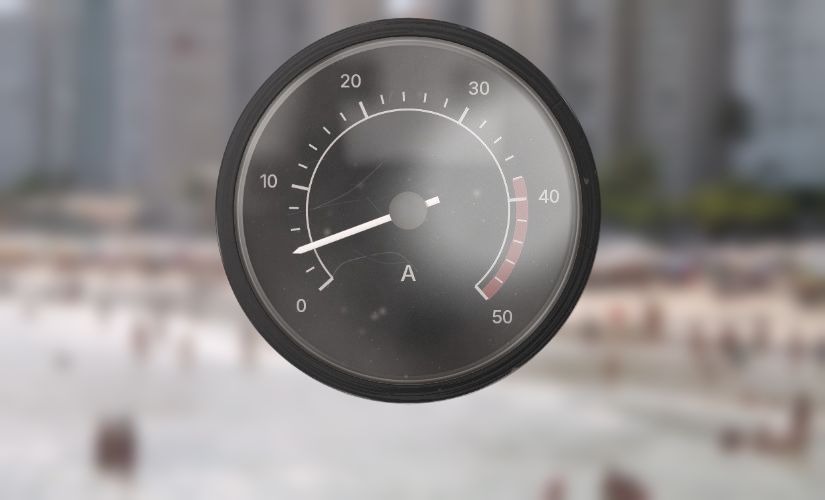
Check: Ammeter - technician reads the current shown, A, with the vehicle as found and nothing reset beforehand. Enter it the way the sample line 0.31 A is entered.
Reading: 4 A
